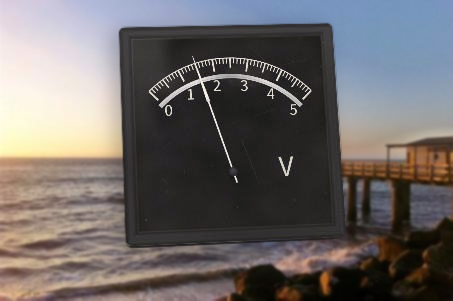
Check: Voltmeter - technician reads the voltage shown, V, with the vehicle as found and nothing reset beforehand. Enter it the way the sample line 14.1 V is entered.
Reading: 1.5 V
